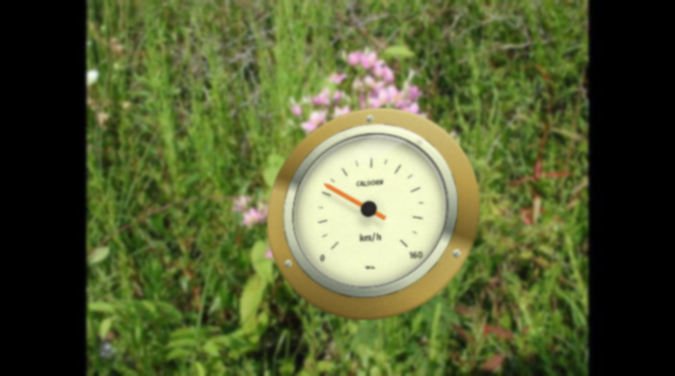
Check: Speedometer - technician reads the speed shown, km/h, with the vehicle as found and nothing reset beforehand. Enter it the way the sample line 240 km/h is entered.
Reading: 45 km/h
